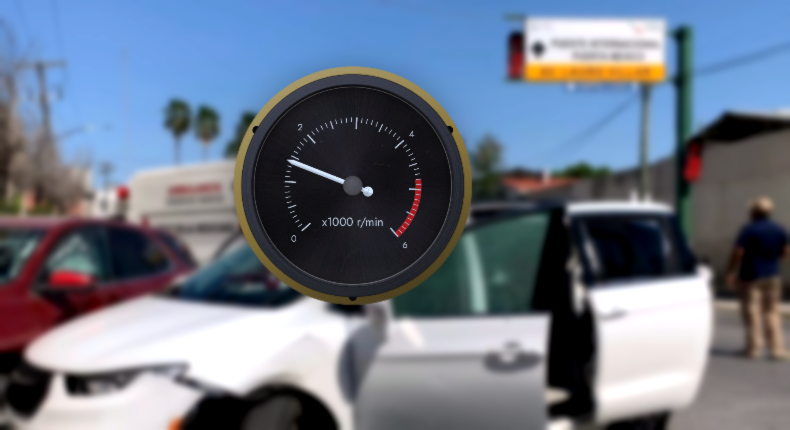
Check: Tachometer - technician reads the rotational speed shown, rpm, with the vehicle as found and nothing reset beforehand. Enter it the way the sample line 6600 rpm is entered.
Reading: 1400 rpm
